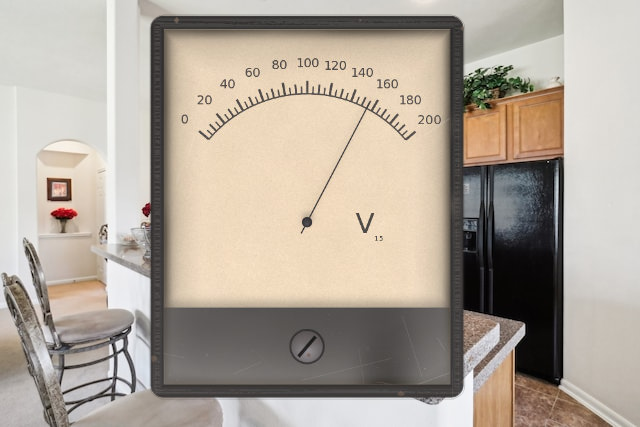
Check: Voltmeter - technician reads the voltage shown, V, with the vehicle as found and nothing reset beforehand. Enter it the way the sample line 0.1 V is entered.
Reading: 155 V
